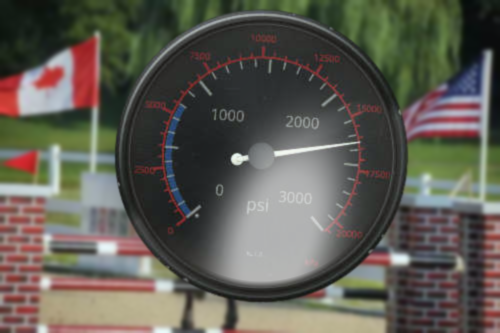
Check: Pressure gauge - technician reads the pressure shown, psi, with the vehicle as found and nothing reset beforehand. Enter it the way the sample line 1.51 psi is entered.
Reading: 2350 psi
